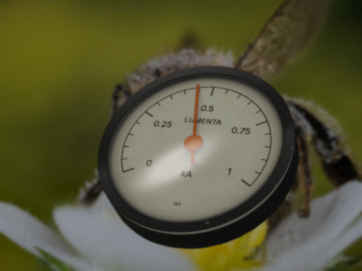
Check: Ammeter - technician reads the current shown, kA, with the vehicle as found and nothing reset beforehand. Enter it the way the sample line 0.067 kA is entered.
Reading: 0.45 kA
